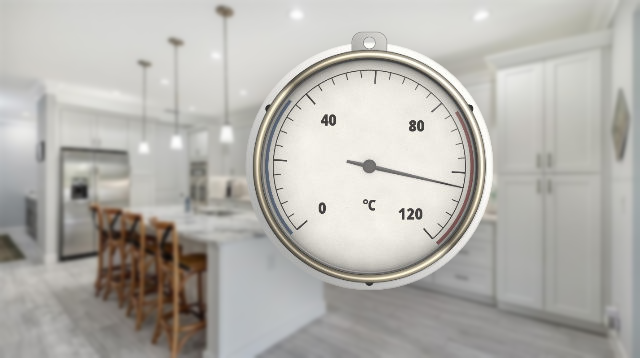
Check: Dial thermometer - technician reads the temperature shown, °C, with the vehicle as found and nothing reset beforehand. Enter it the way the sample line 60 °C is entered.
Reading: 104 °C
